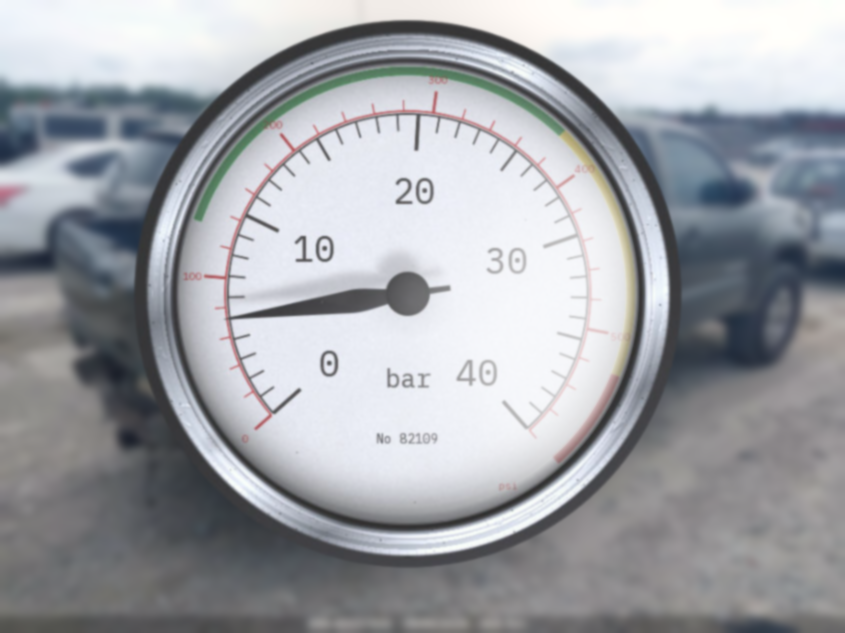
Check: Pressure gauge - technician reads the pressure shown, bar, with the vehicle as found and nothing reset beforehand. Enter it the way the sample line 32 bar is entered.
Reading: 5 bar
